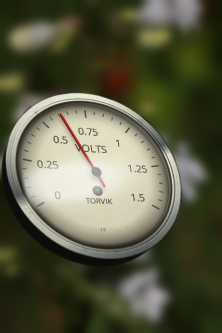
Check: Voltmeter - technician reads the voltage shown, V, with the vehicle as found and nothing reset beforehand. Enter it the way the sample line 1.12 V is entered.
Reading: 0.6 V
